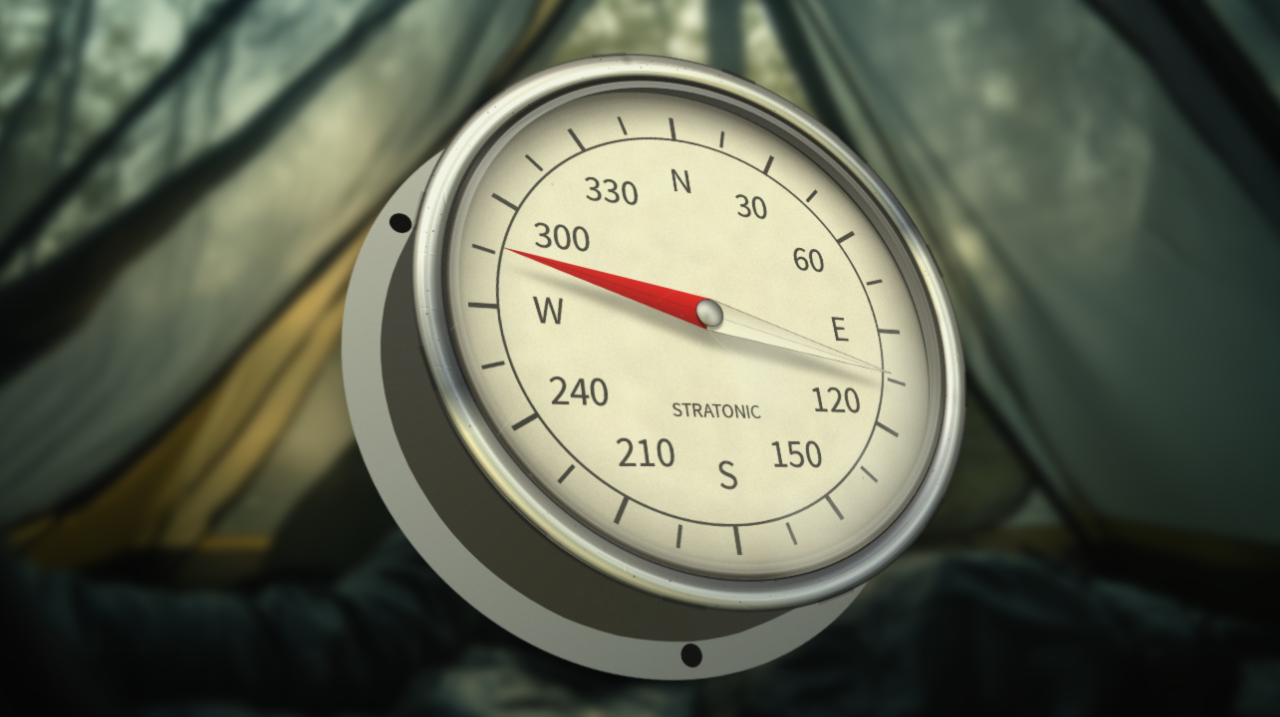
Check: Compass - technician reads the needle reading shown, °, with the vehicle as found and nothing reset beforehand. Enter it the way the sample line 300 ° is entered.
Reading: 285 °
